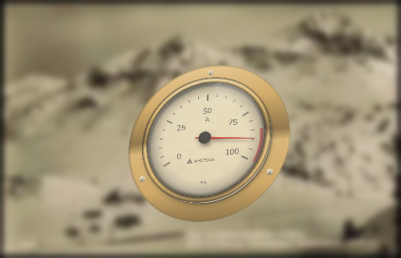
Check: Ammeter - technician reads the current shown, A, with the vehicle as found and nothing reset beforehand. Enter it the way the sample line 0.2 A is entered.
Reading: 90 A
